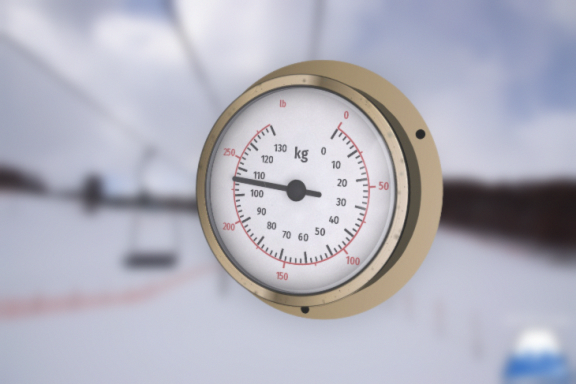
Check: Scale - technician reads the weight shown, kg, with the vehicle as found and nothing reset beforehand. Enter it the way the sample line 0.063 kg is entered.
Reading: 106 kg
